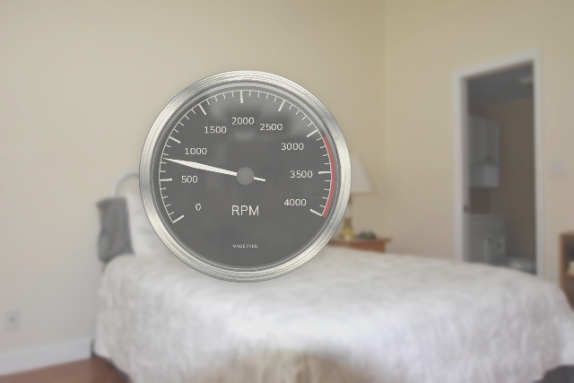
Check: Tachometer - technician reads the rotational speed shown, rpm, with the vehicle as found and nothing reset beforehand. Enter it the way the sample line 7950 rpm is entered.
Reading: 750 rpm
